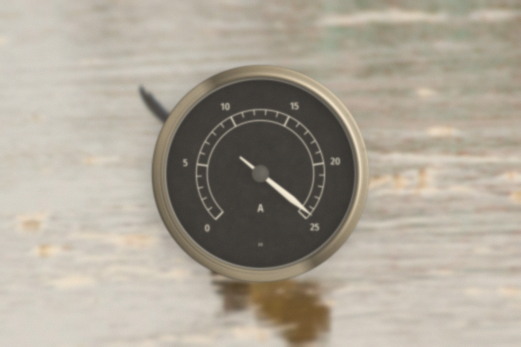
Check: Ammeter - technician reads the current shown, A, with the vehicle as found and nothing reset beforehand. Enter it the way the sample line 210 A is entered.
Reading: 24.5 A
